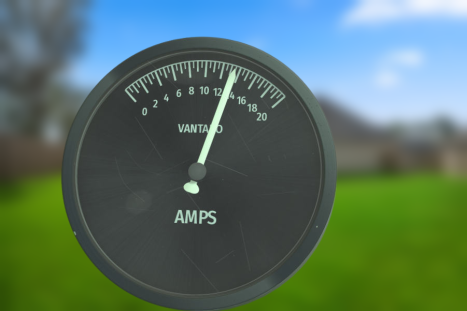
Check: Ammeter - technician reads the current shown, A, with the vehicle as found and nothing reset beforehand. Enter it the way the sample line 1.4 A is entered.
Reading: 13.5 A
